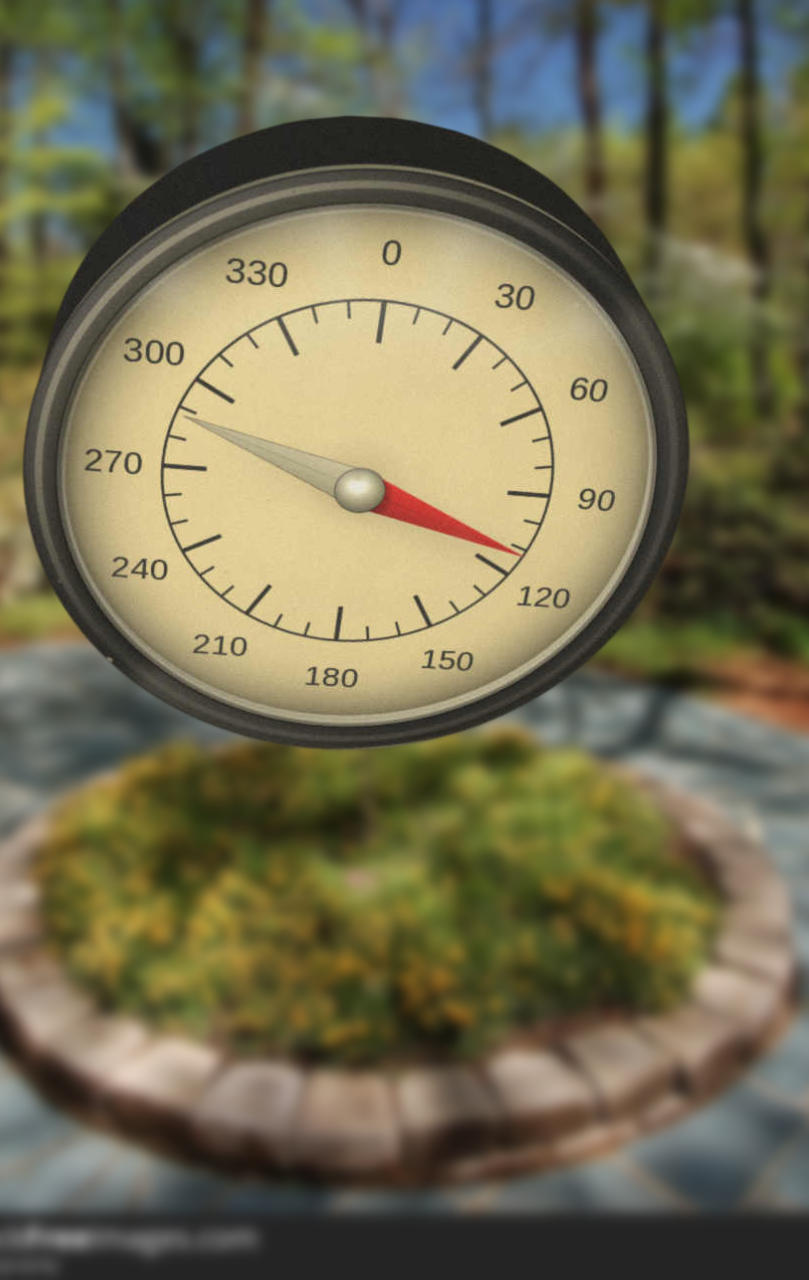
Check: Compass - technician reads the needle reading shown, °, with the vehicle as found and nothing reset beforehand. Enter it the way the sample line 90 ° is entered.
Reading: 110 °
